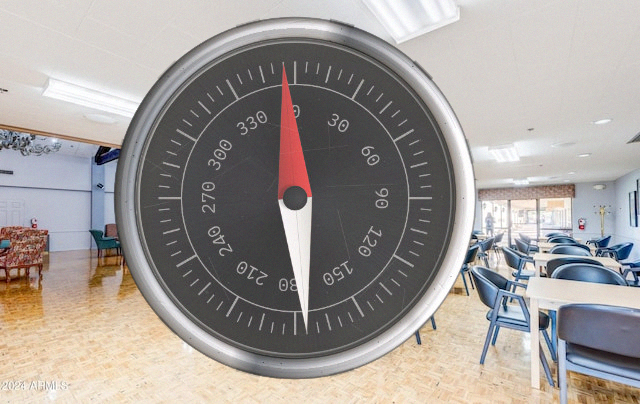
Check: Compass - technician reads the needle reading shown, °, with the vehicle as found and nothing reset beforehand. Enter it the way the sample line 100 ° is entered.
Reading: 355 °
